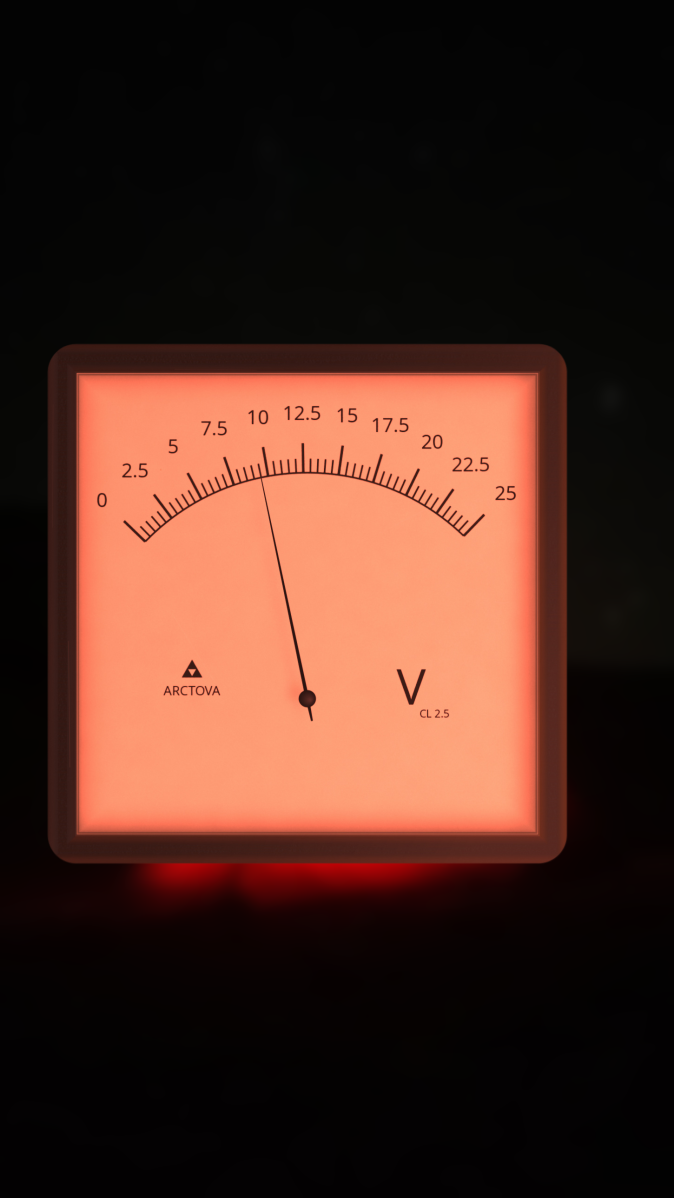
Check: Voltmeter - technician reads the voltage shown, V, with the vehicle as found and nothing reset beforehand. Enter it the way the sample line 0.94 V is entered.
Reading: 9.5 V
